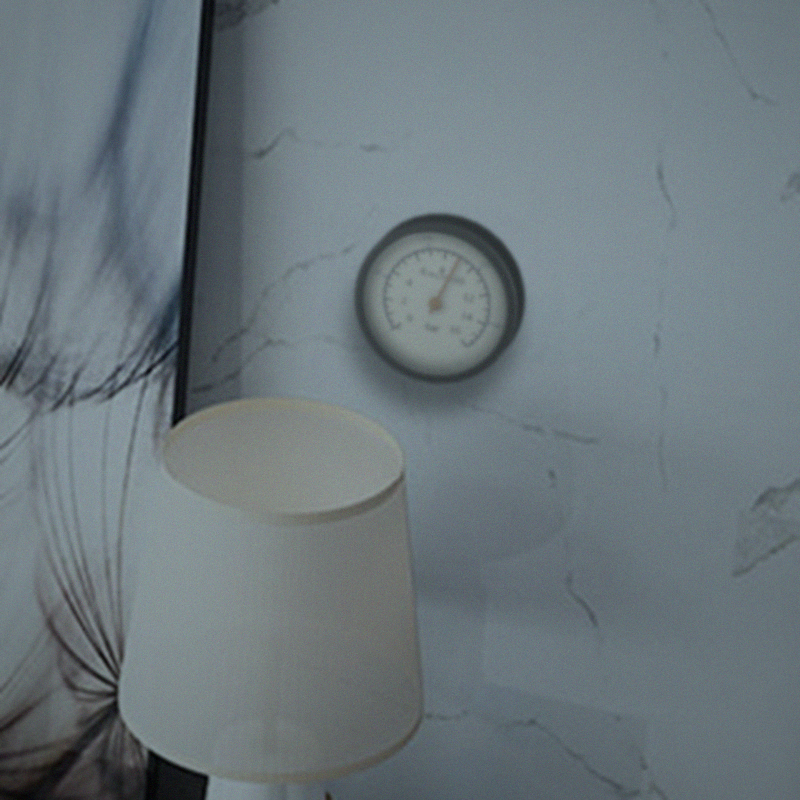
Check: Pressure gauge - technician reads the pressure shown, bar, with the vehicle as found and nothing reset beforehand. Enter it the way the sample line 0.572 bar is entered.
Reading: 9 bar
